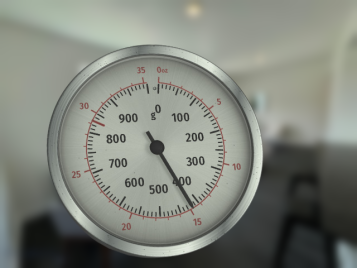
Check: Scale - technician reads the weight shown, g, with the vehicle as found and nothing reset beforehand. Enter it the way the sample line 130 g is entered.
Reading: 420 g
